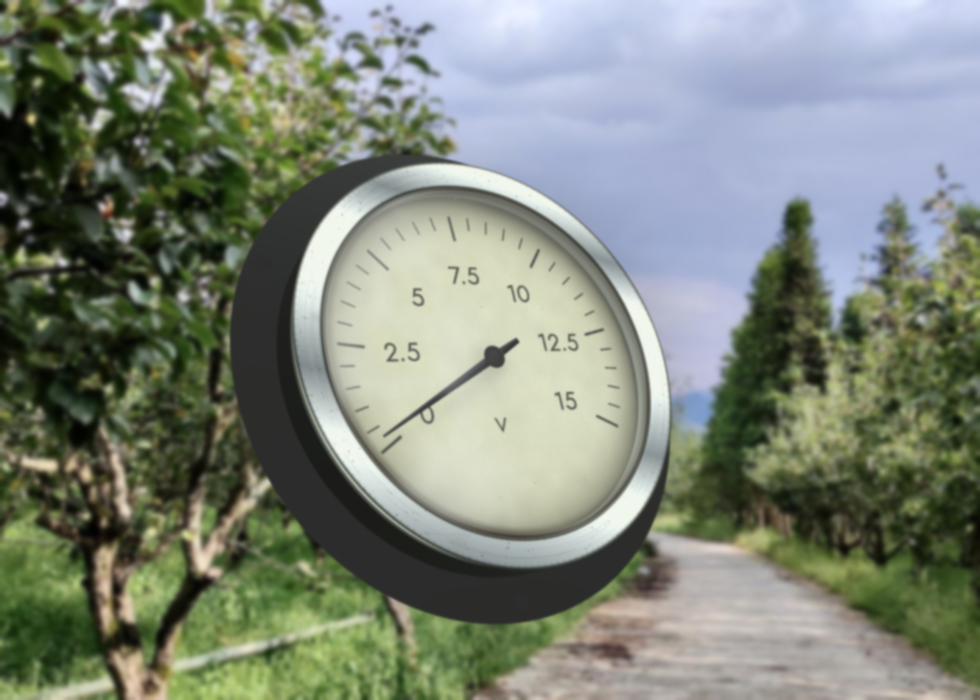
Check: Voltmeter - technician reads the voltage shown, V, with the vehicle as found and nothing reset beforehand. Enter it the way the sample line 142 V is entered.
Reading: 0.25 V
